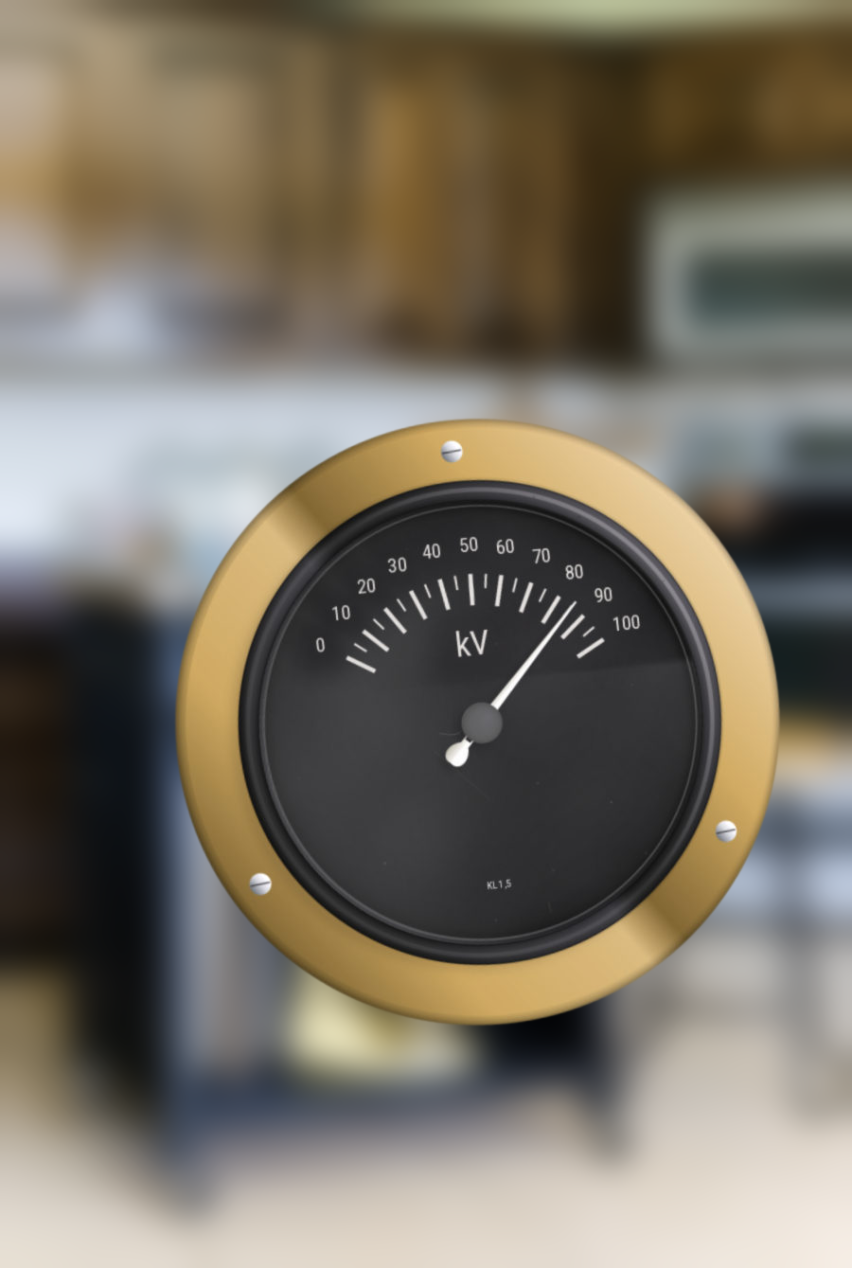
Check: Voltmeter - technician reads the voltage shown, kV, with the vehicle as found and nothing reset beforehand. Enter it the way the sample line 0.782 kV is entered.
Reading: 85 kV
